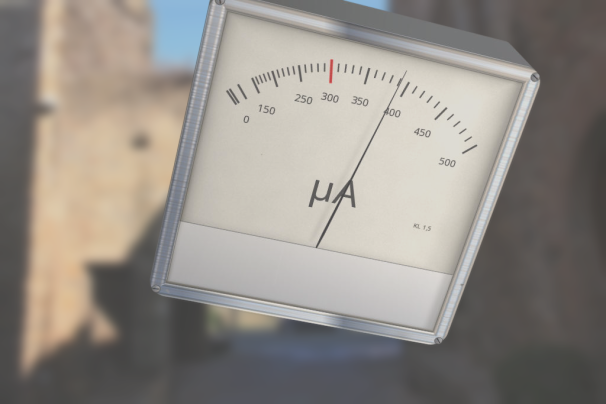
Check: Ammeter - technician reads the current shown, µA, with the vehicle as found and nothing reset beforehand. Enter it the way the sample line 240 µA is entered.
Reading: 390 µA
